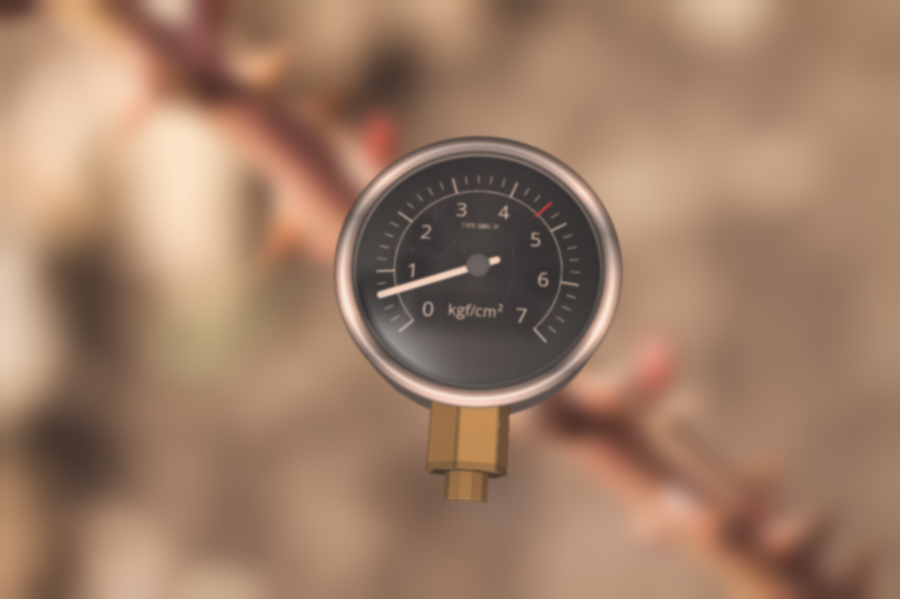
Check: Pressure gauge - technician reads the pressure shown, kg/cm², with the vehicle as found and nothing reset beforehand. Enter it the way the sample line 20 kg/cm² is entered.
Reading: 0.6 kg/cm²
